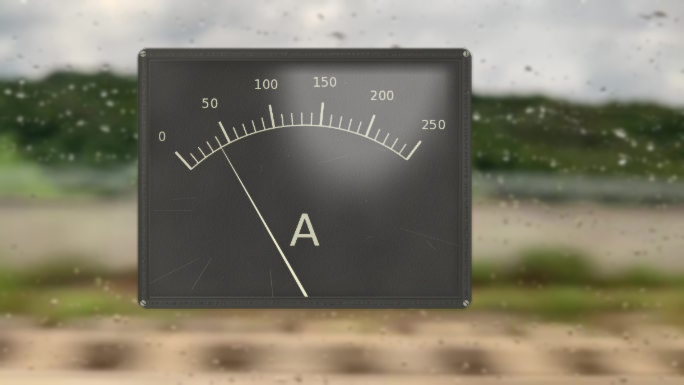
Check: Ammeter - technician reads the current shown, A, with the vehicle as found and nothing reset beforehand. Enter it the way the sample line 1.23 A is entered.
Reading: 40 A
